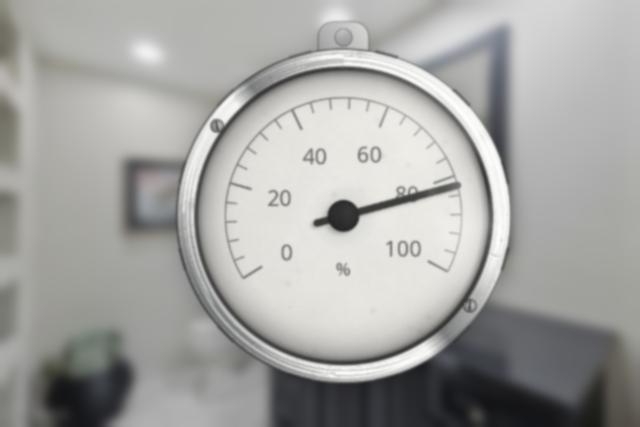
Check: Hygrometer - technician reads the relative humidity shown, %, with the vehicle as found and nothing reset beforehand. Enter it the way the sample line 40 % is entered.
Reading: 82 %
